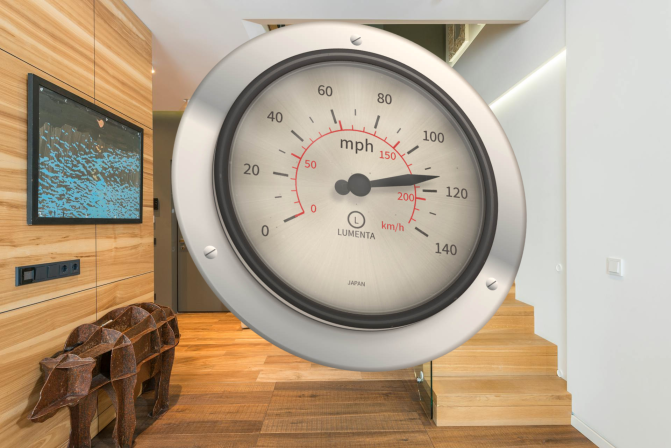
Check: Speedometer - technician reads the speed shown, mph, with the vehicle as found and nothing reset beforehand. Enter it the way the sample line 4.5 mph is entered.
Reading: 115 mph
